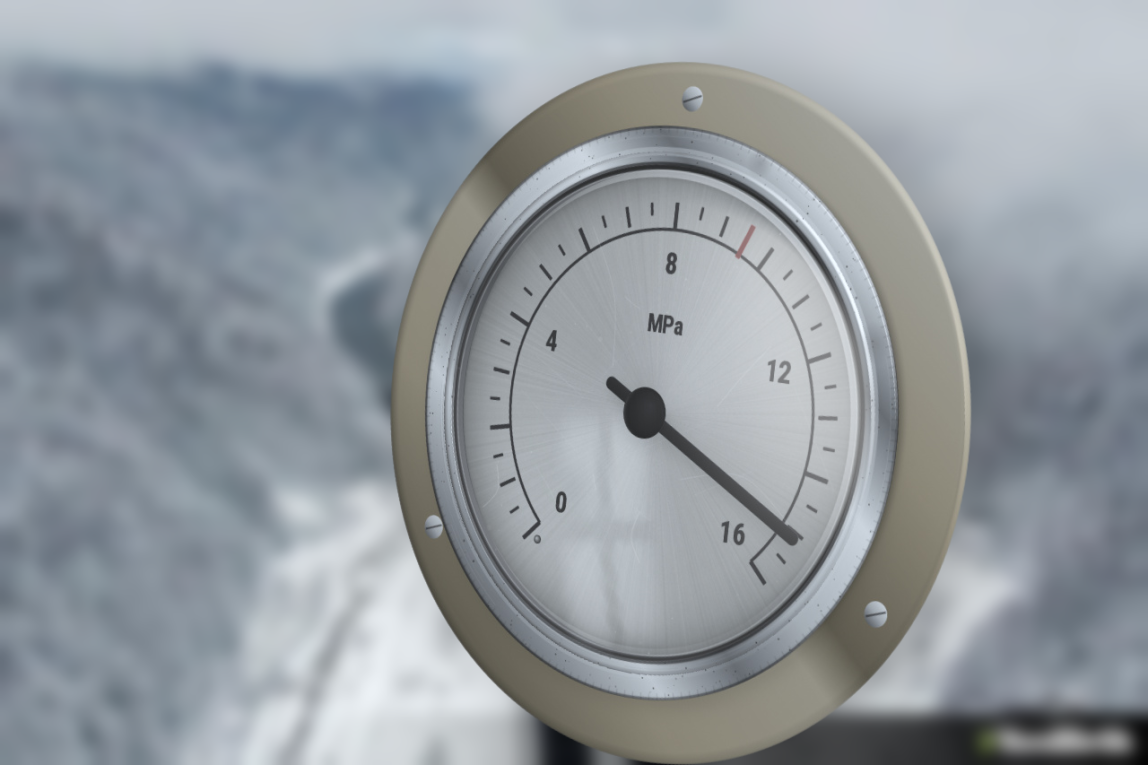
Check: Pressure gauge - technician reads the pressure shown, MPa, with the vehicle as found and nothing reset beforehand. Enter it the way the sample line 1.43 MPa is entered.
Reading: 15 MPa
